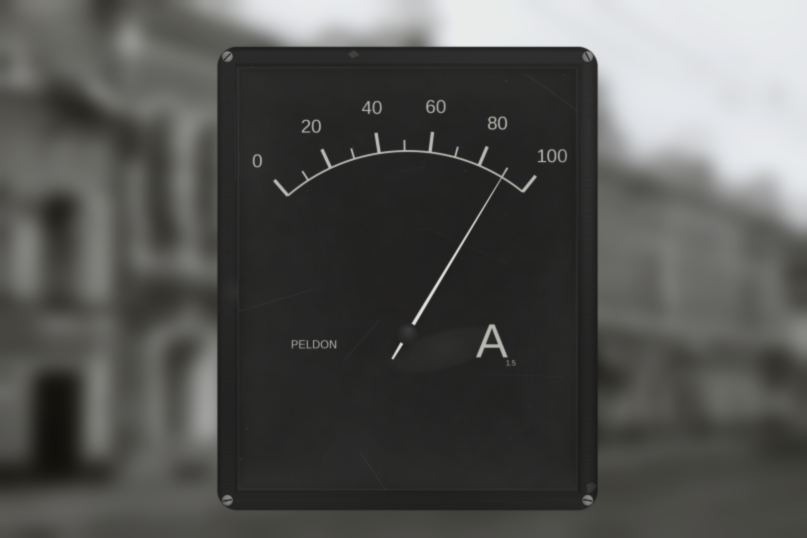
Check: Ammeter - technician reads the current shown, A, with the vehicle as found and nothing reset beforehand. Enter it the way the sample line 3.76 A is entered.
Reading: 90 A
